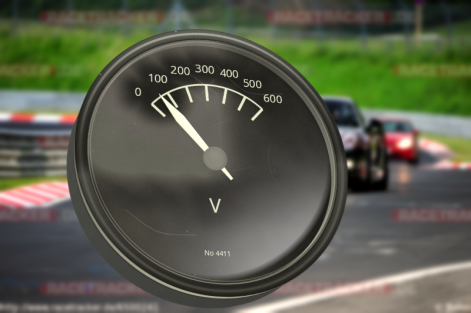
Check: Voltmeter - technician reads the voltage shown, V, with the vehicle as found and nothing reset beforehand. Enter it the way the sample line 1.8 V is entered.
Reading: 50 V
